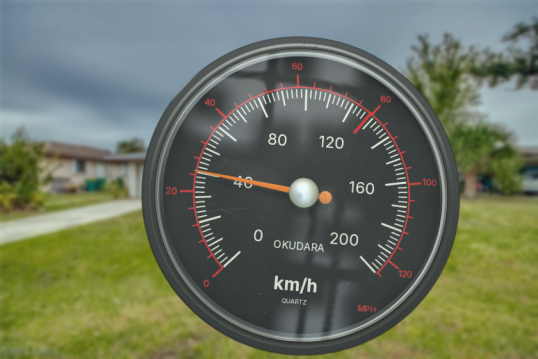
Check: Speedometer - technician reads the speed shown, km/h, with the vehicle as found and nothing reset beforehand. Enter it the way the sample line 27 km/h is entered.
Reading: 40 km/h
